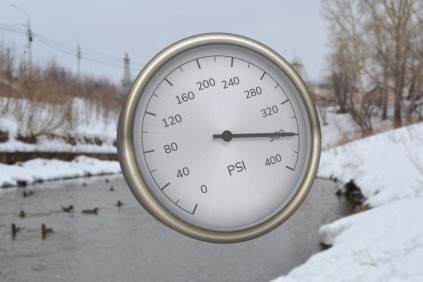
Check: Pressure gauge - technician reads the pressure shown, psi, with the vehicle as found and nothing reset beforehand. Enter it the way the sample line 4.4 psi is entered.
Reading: 360 psi
